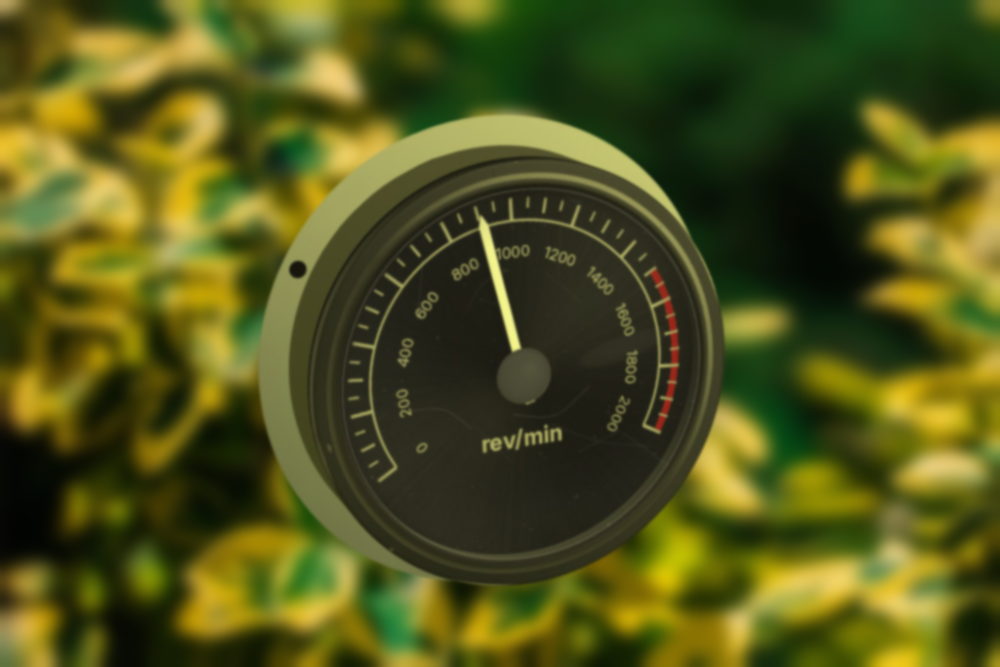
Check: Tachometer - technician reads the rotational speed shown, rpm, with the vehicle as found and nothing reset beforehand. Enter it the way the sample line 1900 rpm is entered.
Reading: 900 rpm
